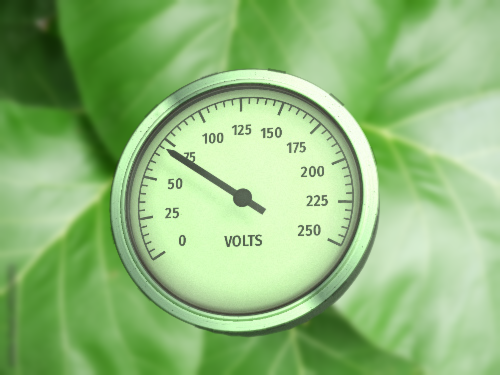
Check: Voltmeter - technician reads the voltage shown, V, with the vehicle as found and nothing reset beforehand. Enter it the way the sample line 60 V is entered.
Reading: 70 V
